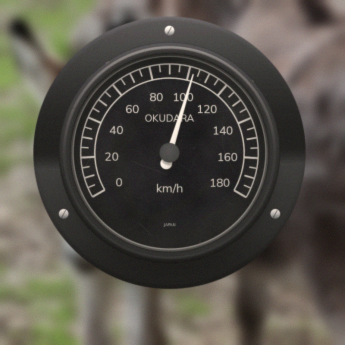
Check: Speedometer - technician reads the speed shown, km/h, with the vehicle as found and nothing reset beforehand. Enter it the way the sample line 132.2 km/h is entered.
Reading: 102.5 km/h
